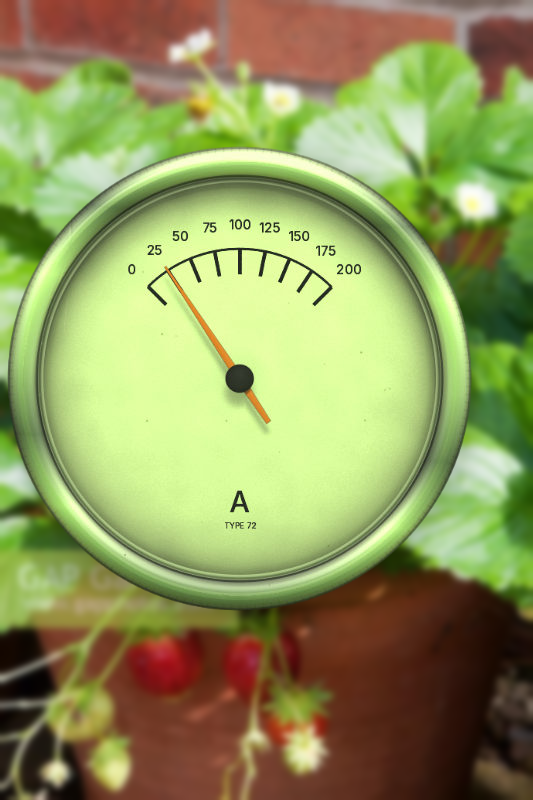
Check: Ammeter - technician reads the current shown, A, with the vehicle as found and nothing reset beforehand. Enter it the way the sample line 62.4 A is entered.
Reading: 25 A
